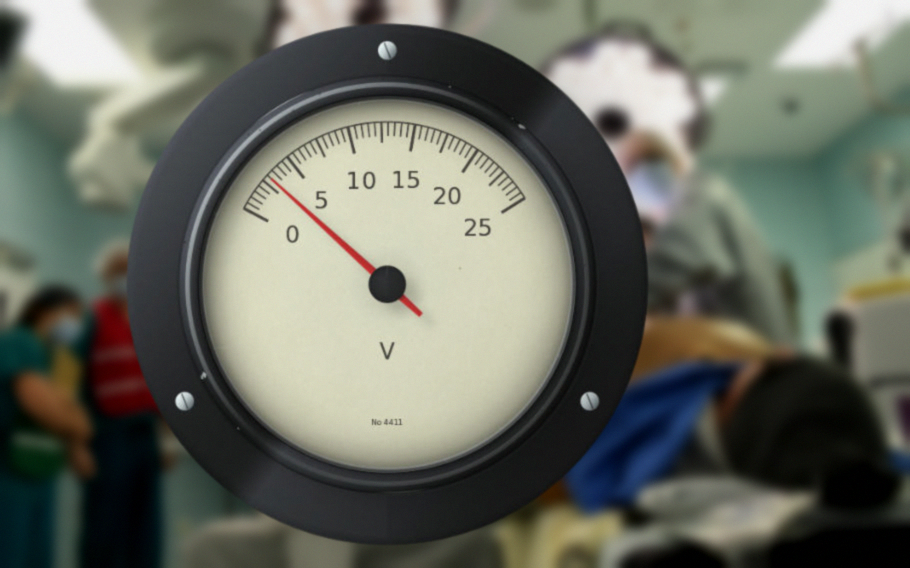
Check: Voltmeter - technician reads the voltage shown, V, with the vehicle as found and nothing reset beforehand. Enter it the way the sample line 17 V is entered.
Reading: 3 V
